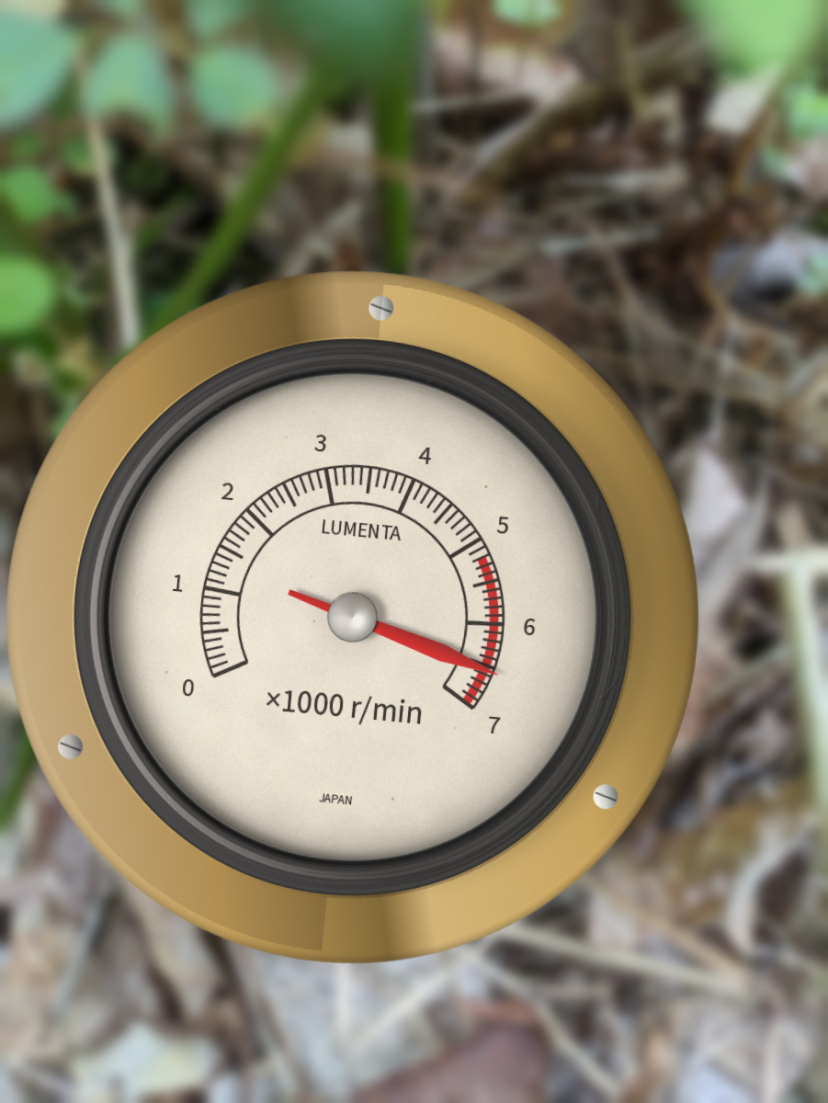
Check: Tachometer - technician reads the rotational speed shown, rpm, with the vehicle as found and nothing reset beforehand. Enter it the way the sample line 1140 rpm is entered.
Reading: 6550 rpm
